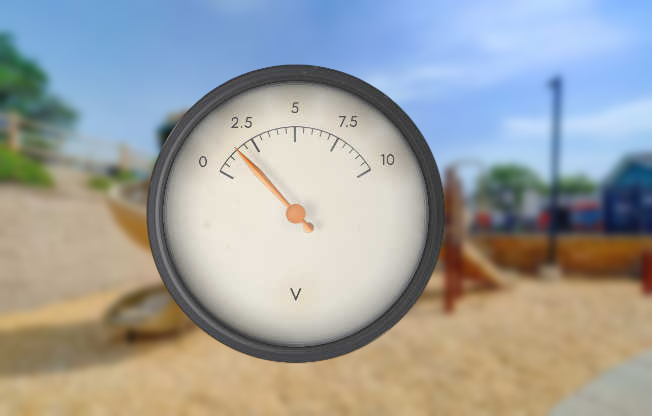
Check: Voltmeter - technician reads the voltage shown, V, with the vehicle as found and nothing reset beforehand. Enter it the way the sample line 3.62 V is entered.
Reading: 1.5 V
